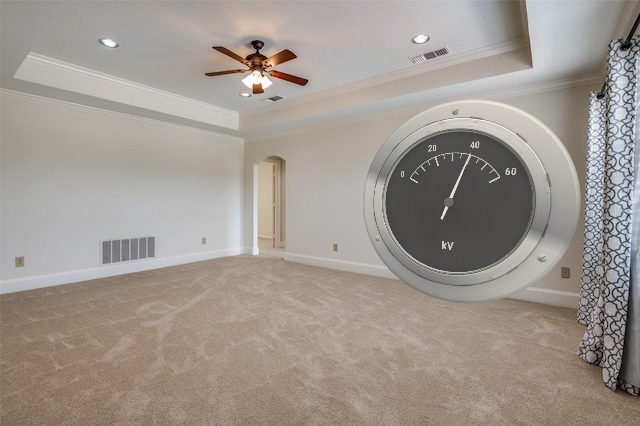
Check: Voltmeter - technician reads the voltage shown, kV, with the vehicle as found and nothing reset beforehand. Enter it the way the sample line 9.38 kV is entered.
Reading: 40 kV
